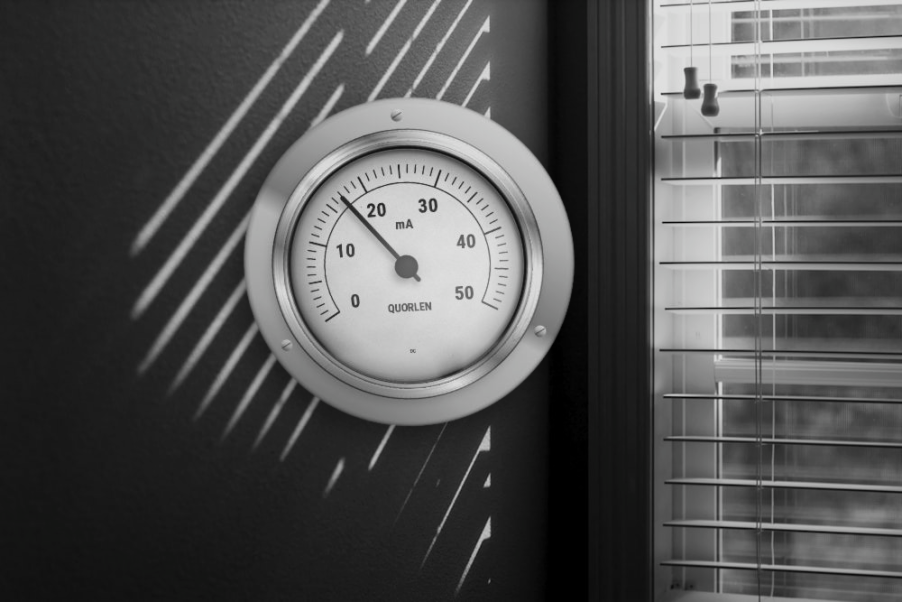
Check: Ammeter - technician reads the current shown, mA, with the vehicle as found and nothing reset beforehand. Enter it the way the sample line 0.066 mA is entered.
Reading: 17 mA
